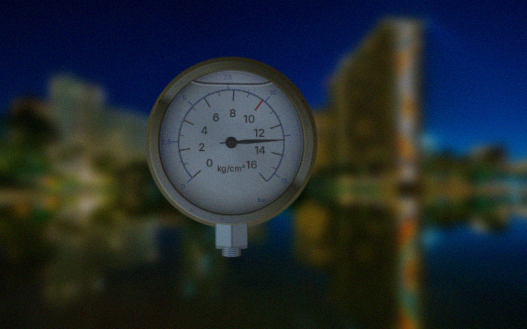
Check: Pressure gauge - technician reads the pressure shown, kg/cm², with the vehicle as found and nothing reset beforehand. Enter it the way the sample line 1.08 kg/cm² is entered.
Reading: 13 kg/cm²
